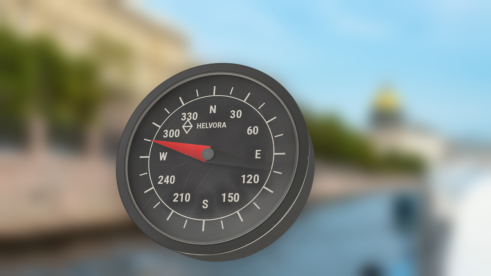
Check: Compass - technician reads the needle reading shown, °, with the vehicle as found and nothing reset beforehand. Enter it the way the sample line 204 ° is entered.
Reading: 285 °
